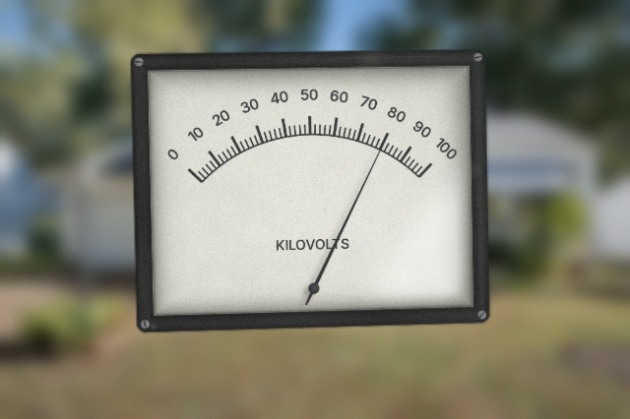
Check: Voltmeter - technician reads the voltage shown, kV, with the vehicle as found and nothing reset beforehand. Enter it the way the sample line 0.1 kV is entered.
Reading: 80 kV
